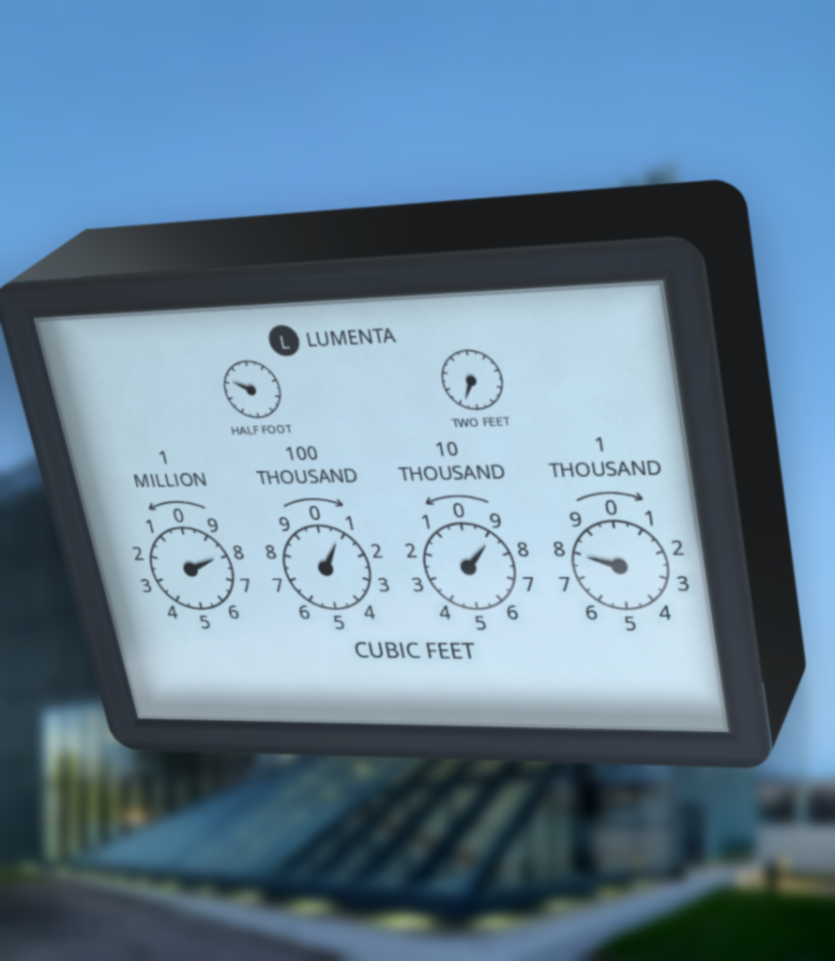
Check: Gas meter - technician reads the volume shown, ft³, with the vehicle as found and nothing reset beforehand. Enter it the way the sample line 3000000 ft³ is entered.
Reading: 808800 ft³
